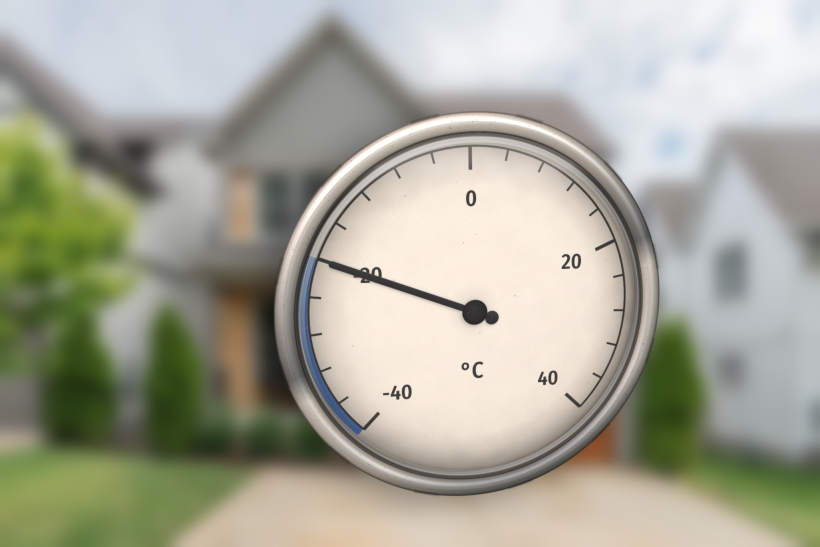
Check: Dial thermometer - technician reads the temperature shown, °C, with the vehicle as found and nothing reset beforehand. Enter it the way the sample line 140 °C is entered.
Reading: -20 °C
